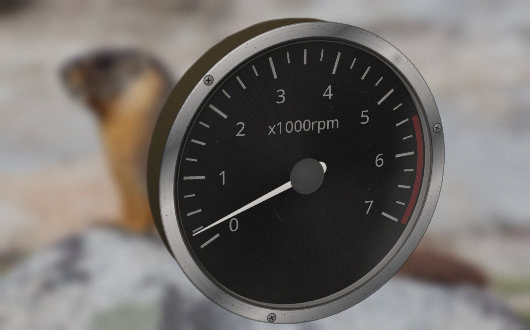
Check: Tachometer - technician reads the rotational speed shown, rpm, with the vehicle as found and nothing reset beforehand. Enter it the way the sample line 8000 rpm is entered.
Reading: 250 rpm
